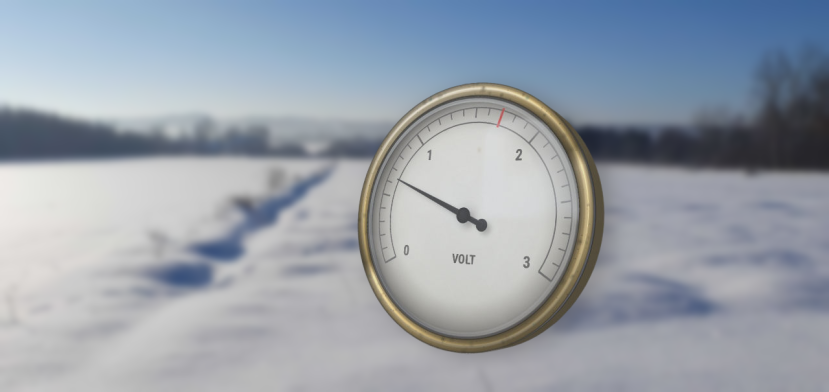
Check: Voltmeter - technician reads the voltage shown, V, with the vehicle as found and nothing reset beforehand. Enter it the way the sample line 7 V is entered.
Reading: 0.65 V
